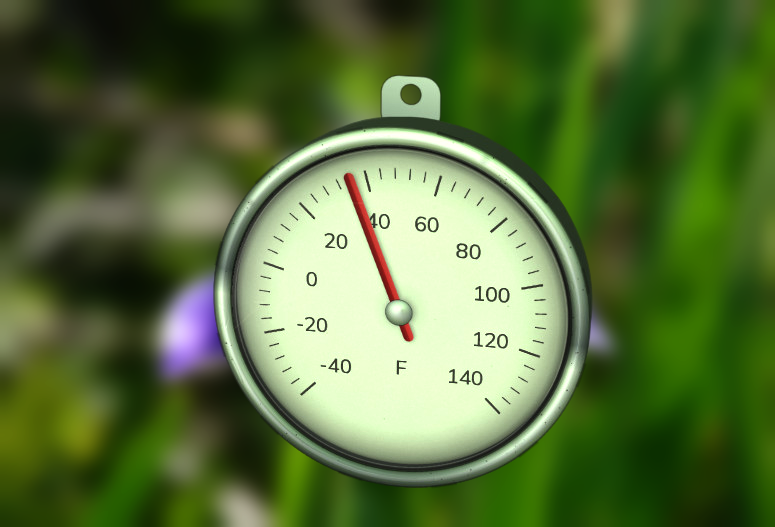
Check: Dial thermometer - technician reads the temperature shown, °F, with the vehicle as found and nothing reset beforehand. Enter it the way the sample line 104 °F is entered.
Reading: 36 °F
